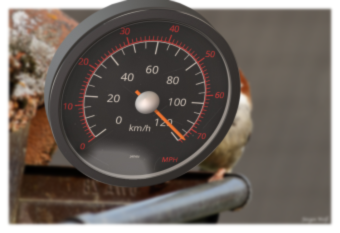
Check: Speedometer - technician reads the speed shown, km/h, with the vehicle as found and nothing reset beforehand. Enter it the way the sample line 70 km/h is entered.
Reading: 117.5 km/h
